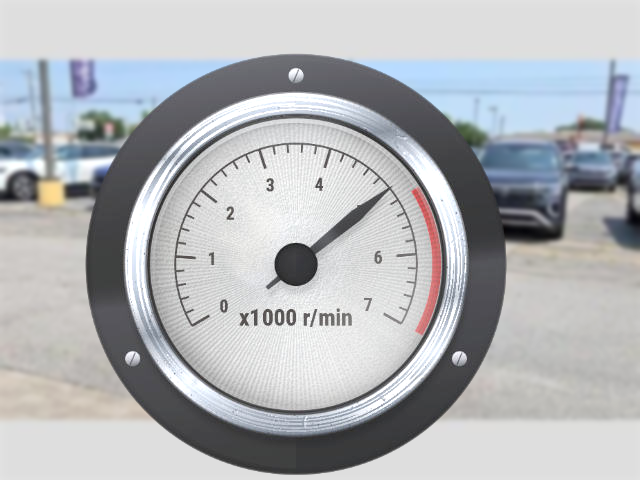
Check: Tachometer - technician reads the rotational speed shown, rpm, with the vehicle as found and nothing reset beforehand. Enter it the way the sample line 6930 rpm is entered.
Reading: 5000 rpm
